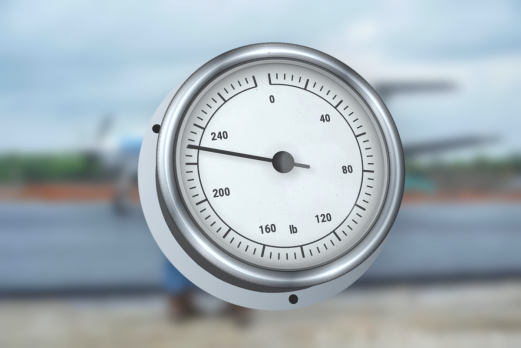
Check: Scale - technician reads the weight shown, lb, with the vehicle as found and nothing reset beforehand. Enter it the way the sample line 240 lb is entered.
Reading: 228 lb
